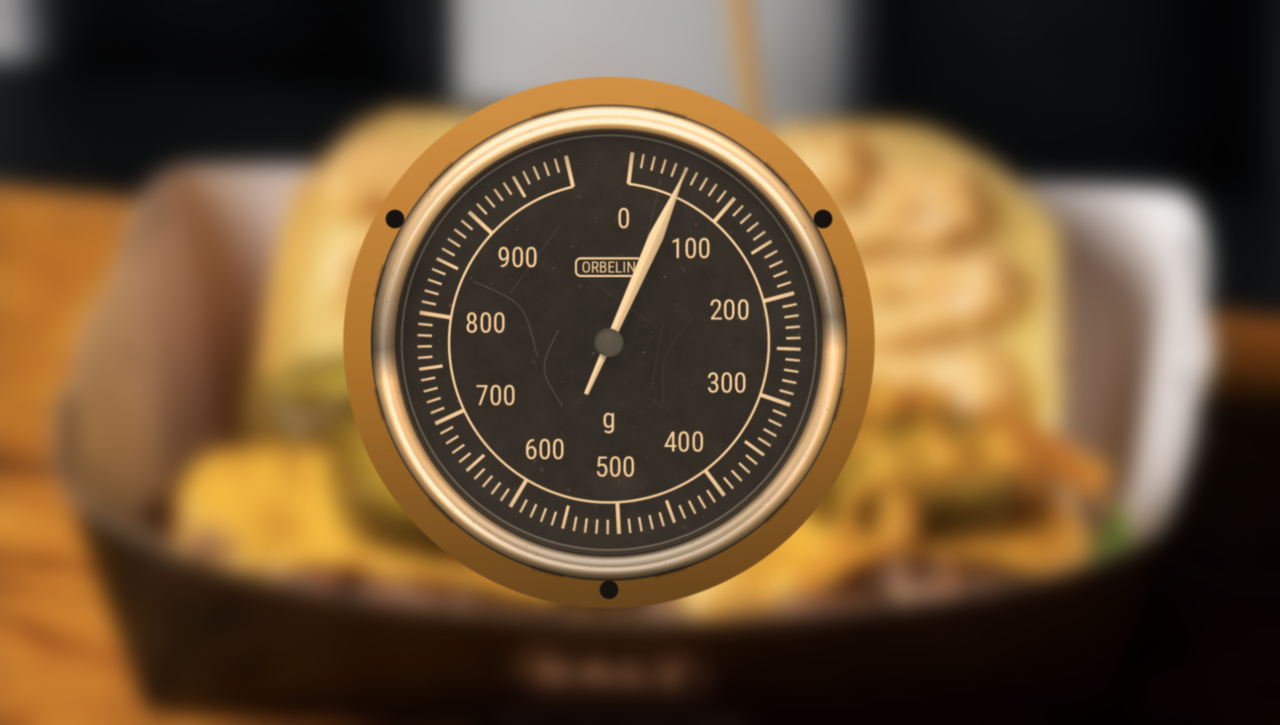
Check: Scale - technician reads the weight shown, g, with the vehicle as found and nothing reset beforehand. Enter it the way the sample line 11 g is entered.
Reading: 50 g
